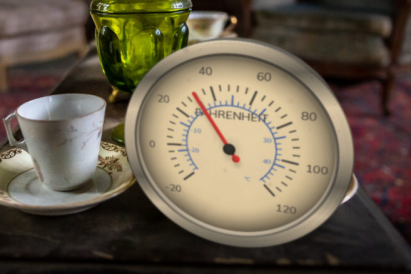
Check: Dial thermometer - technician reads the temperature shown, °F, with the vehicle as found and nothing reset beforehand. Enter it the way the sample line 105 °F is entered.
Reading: 32 °F
